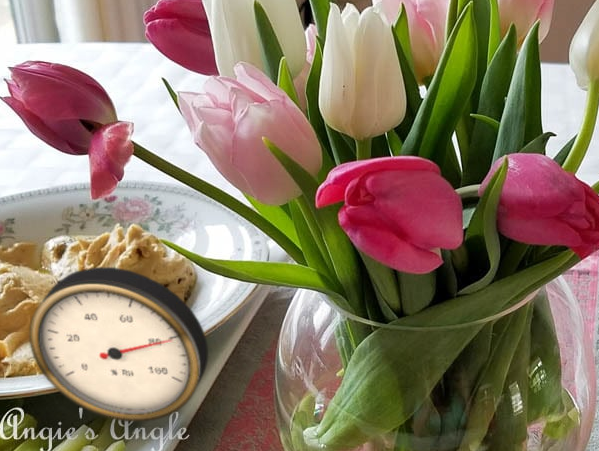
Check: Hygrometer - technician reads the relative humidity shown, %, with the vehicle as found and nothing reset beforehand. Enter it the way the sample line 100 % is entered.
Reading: 80 %
